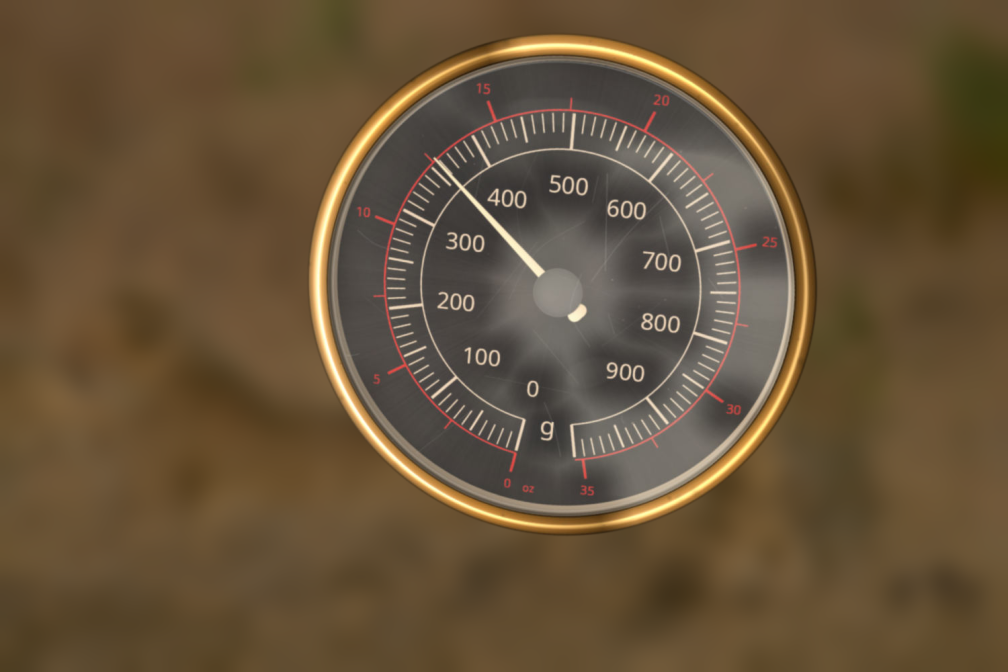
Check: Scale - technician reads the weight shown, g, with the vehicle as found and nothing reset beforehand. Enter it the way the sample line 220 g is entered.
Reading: 360 g
